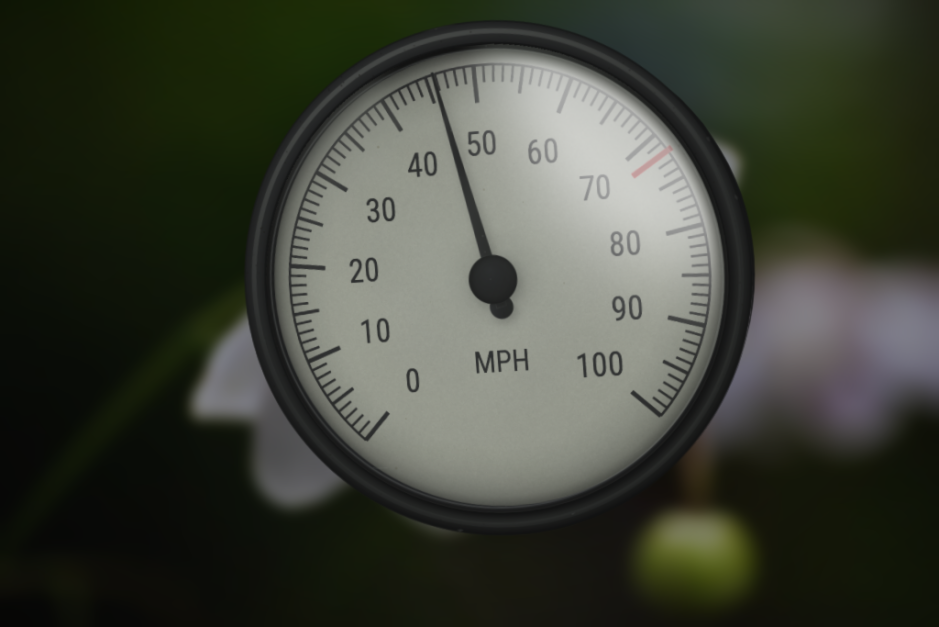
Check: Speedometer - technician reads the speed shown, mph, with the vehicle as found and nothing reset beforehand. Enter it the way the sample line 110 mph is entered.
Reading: 46 mph
